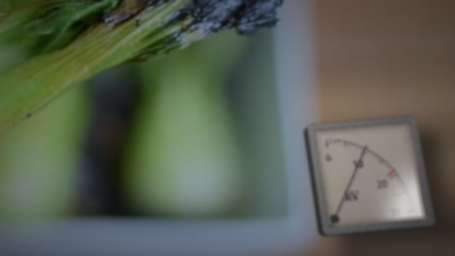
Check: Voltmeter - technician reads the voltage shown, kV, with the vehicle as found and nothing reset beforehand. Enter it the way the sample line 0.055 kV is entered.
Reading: 10 kV
